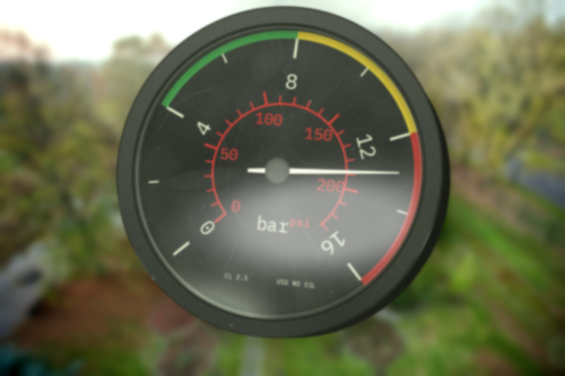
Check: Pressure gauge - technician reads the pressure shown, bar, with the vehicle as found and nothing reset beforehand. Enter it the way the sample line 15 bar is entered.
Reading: 13 bar
